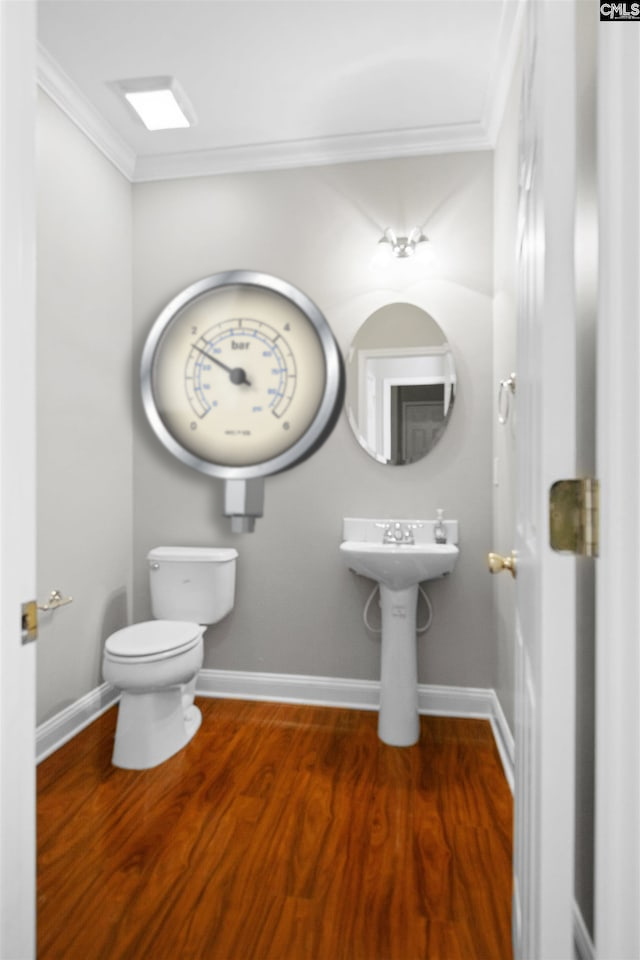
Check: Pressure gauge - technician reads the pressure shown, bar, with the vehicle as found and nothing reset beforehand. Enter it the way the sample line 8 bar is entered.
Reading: 1.75 bar
